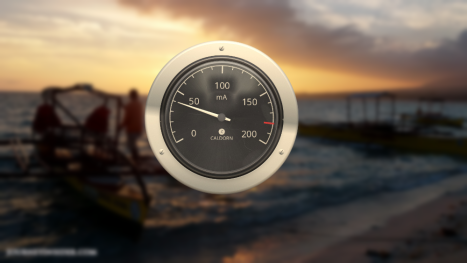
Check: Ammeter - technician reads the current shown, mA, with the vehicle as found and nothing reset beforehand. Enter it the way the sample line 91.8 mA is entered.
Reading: 40 mA
